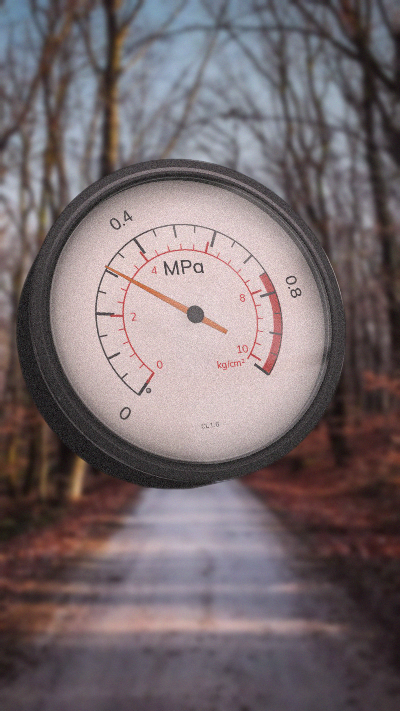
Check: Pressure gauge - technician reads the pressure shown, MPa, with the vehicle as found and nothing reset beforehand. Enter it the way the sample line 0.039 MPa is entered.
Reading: 0.3 MPa
